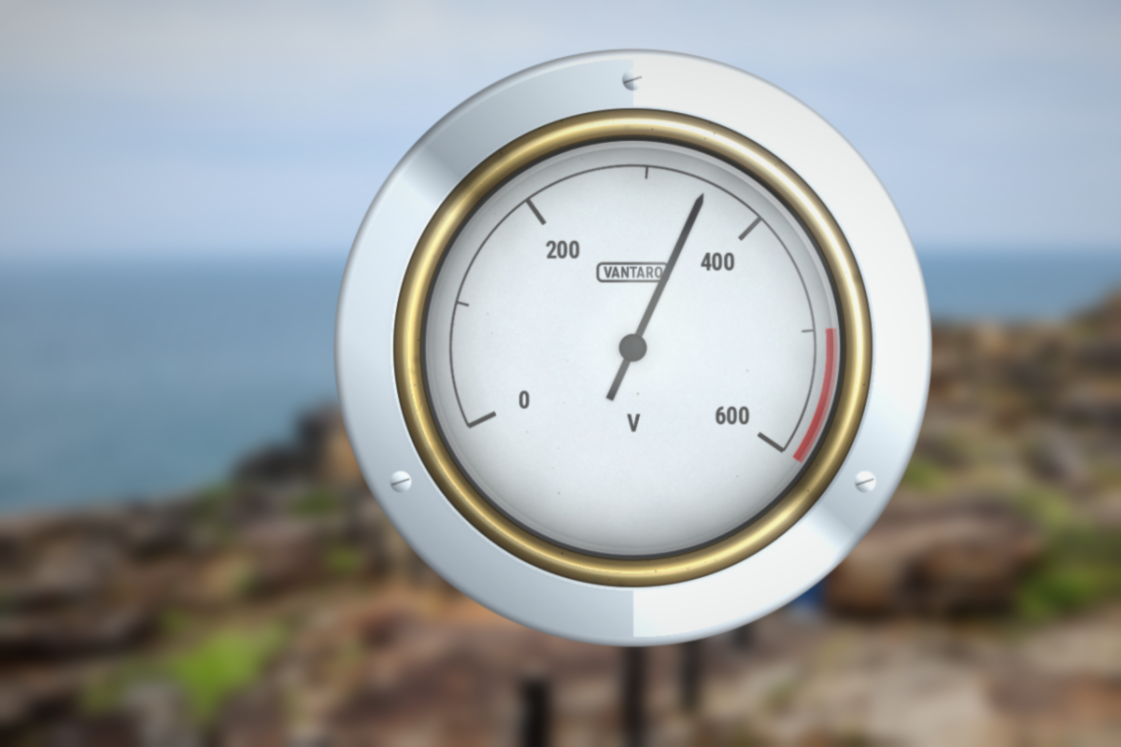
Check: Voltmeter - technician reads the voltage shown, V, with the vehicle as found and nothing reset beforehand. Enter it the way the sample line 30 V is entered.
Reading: 350 V
